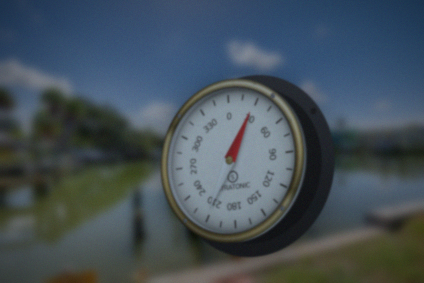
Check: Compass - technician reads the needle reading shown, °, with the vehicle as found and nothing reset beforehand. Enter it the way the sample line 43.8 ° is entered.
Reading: 30 °
